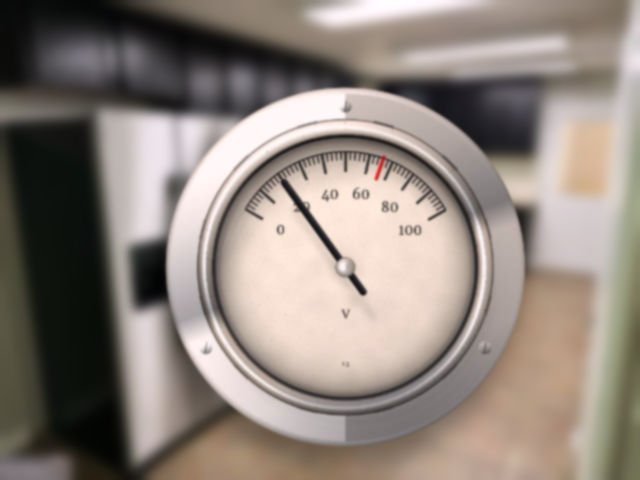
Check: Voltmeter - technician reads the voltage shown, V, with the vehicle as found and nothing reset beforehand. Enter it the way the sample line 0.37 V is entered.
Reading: 20 V
